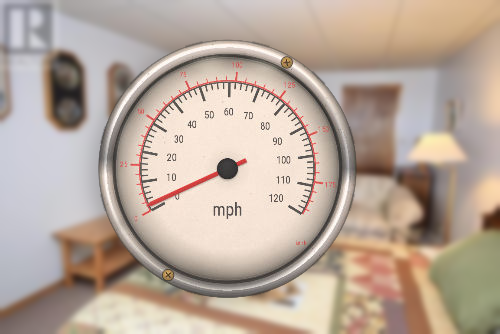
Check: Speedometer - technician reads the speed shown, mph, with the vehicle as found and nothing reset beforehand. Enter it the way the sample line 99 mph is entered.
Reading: 2 mph
